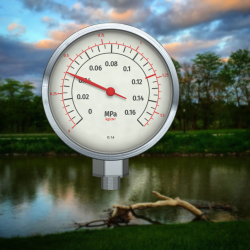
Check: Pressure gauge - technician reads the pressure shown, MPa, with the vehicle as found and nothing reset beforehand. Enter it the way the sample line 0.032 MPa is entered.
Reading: 0.04 MPa
